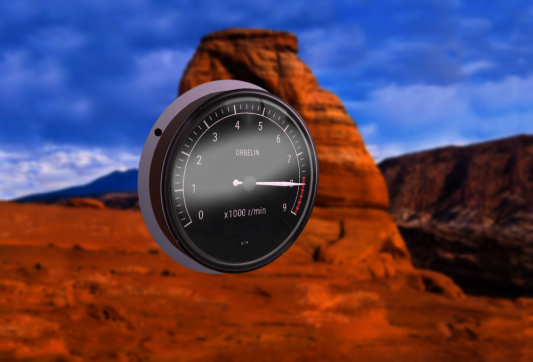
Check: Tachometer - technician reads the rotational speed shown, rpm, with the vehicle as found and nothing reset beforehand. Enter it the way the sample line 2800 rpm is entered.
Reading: 8000 rpm
